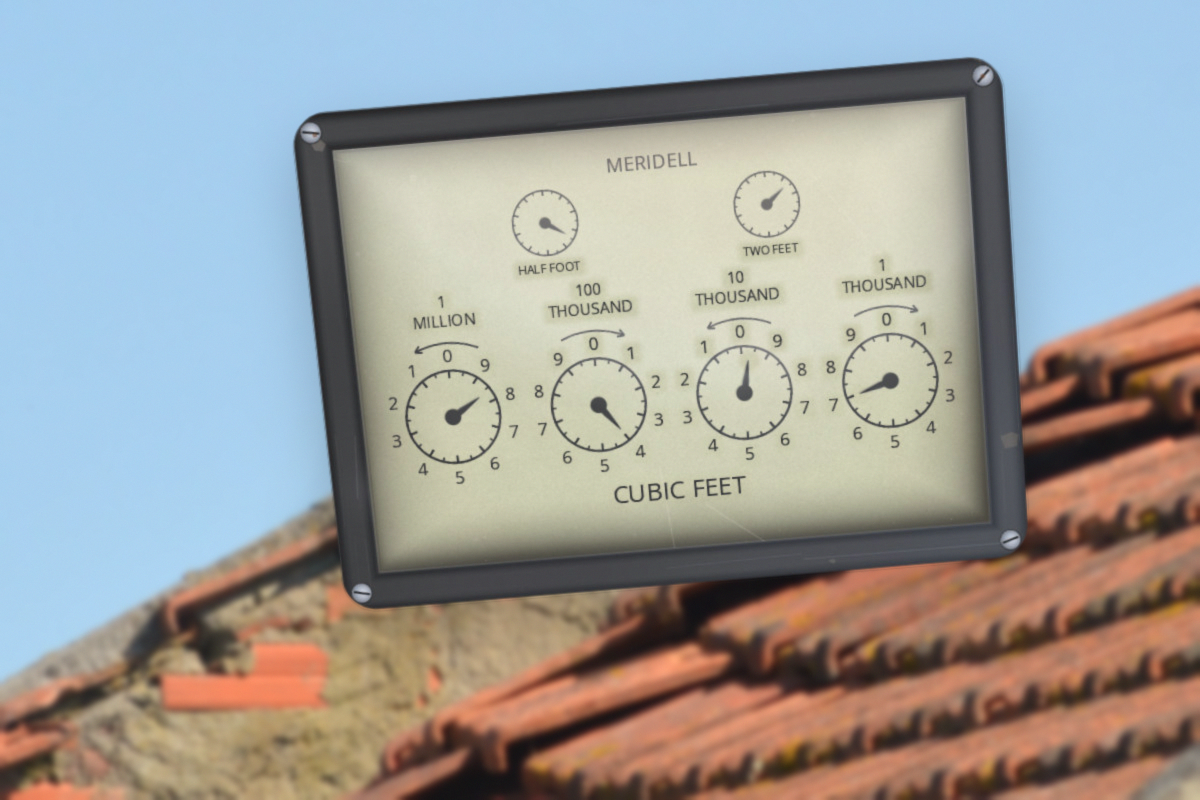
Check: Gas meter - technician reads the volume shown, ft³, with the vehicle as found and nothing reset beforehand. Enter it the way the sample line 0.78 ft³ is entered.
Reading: 839700 ft³
